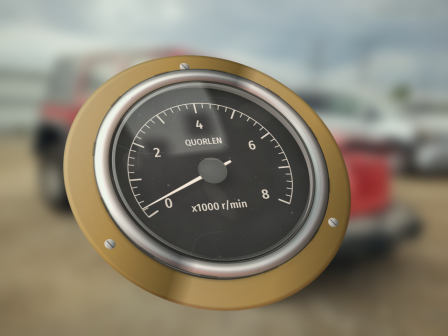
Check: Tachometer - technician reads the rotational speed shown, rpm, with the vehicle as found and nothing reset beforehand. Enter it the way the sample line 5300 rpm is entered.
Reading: 200 rpm
